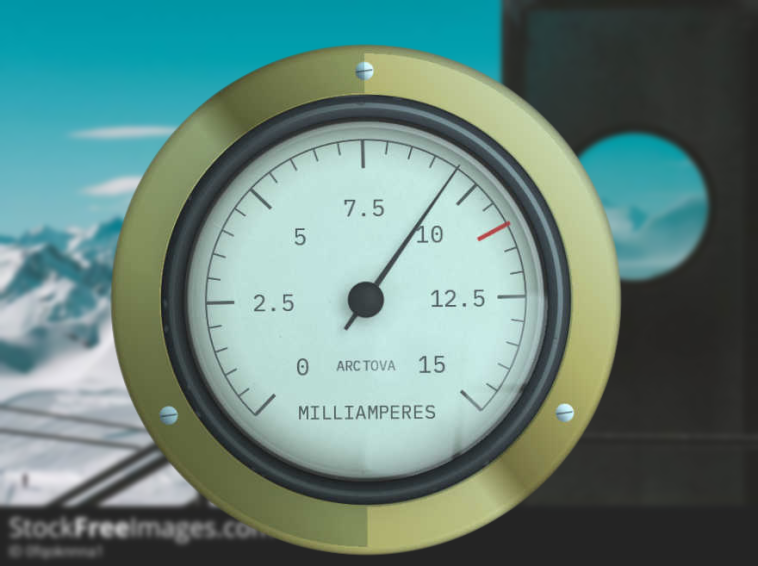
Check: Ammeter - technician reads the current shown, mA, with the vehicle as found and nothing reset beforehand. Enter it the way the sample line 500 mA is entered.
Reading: 9.5 mA
